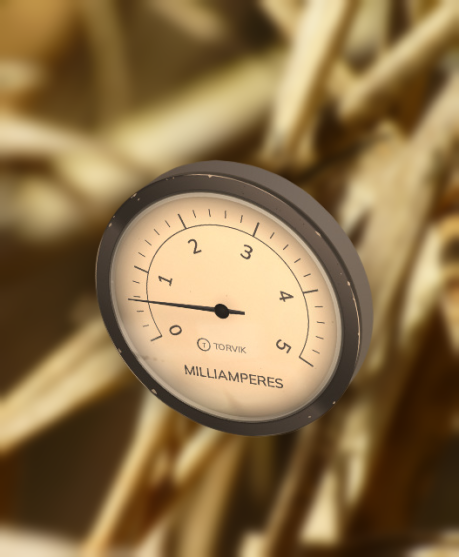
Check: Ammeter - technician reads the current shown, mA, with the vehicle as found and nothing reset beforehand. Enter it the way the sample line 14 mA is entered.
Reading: 0.6 mA
